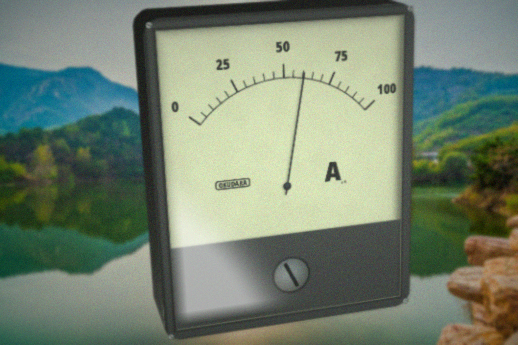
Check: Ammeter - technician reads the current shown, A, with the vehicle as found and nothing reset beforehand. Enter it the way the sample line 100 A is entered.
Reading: 60 A
